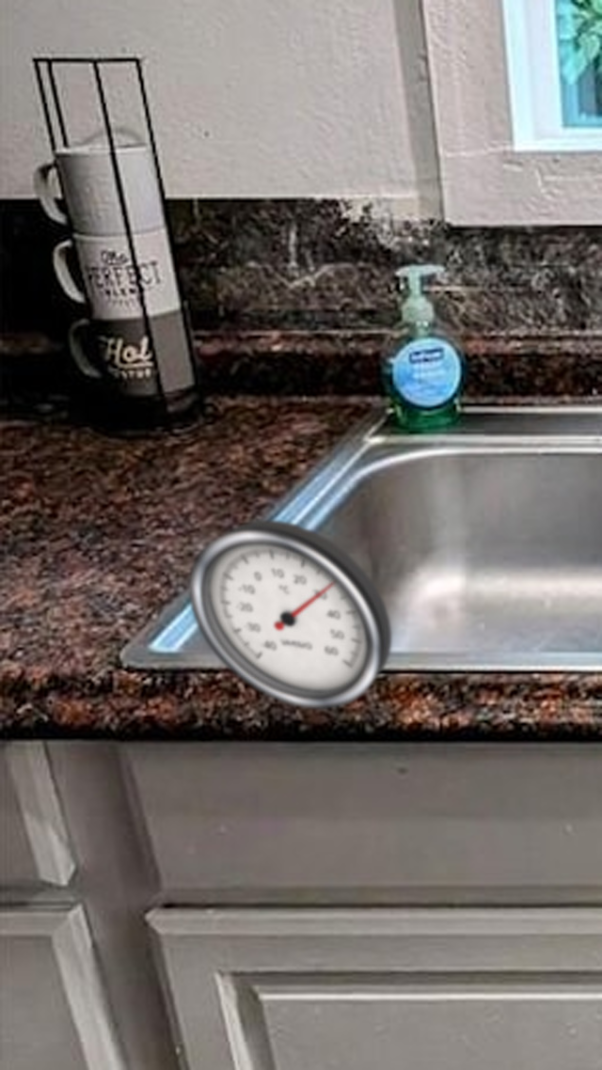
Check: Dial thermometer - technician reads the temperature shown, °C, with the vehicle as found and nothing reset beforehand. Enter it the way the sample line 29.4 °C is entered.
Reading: 30 °C
